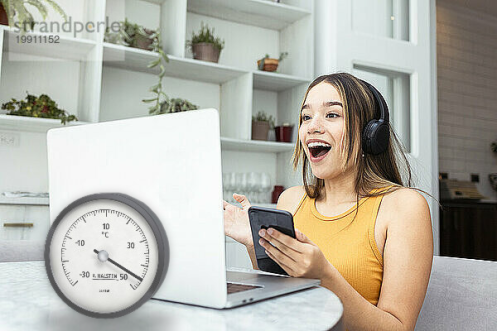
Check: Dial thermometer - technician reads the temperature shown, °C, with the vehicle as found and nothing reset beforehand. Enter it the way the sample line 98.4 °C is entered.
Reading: 45 °C
